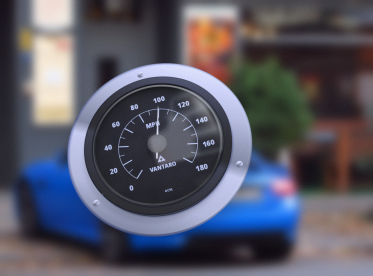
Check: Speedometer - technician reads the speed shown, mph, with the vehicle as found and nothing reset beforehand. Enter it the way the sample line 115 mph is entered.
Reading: 100 mph
